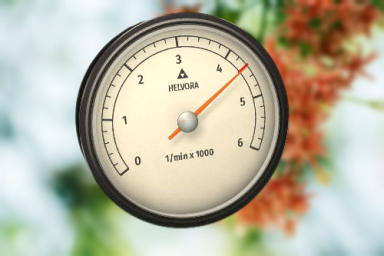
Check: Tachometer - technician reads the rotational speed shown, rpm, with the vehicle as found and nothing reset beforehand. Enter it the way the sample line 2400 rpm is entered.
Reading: 4400 rpm
